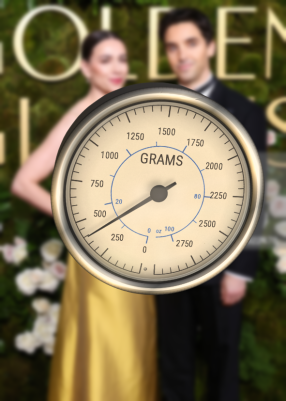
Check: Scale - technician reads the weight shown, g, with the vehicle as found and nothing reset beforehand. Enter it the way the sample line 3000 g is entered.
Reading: 400 g
